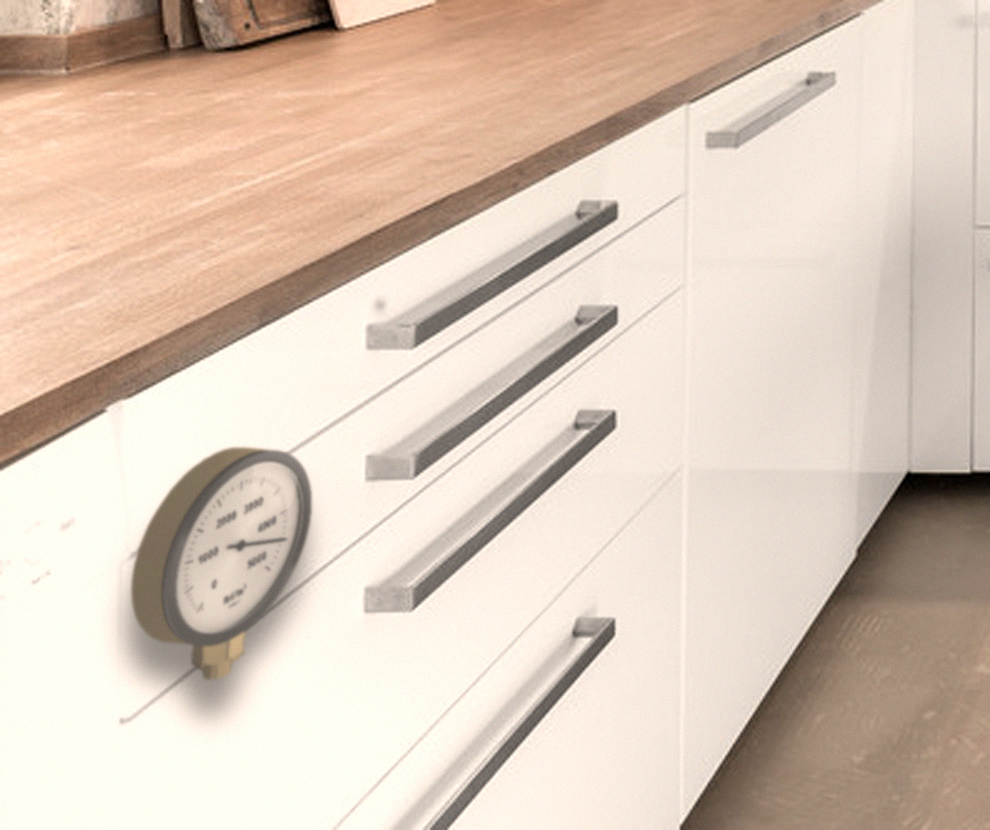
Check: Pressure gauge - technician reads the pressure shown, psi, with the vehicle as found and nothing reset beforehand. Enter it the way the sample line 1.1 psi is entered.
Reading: 4500 psi
